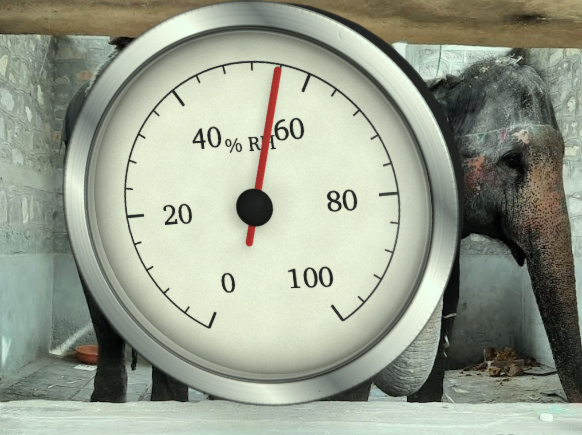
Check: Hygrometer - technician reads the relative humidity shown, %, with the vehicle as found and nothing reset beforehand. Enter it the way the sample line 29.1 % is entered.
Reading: 56 %
